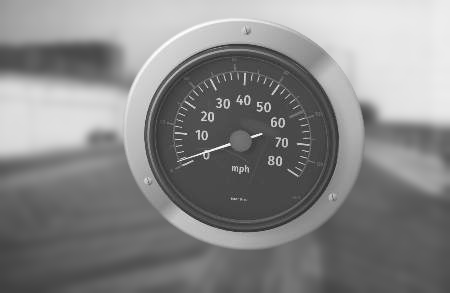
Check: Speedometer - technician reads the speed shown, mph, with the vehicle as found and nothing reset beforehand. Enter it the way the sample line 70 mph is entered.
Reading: 2 mph
